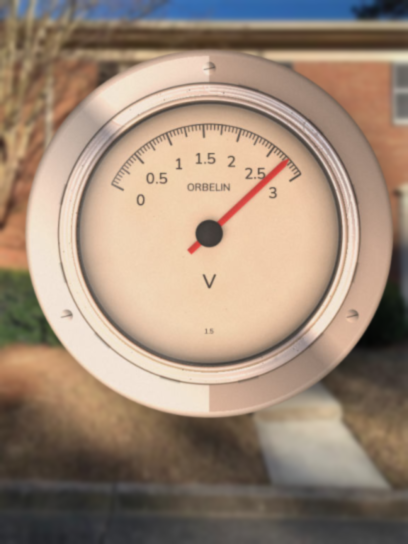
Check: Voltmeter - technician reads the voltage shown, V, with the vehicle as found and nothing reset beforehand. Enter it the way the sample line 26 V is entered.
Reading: 2.75 V
